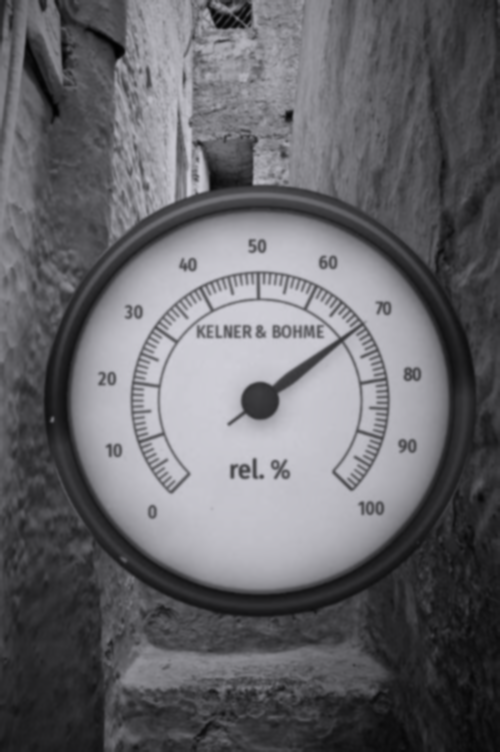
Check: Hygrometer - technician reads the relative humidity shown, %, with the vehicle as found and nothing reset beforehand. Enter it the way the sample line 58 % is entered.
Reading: 70 %
